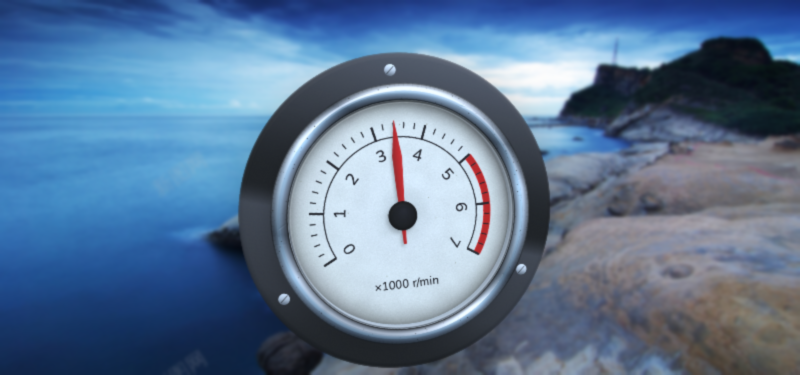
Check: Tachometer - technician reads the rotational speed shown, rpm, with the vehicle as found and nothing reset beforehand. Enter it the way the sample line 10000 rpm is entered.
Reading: 3400 rpm
